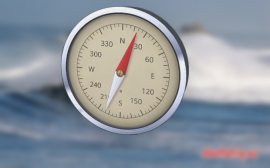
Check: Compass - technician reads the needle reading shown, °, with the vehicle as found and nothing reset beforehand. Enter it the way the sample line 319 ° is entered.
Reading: 20 °
